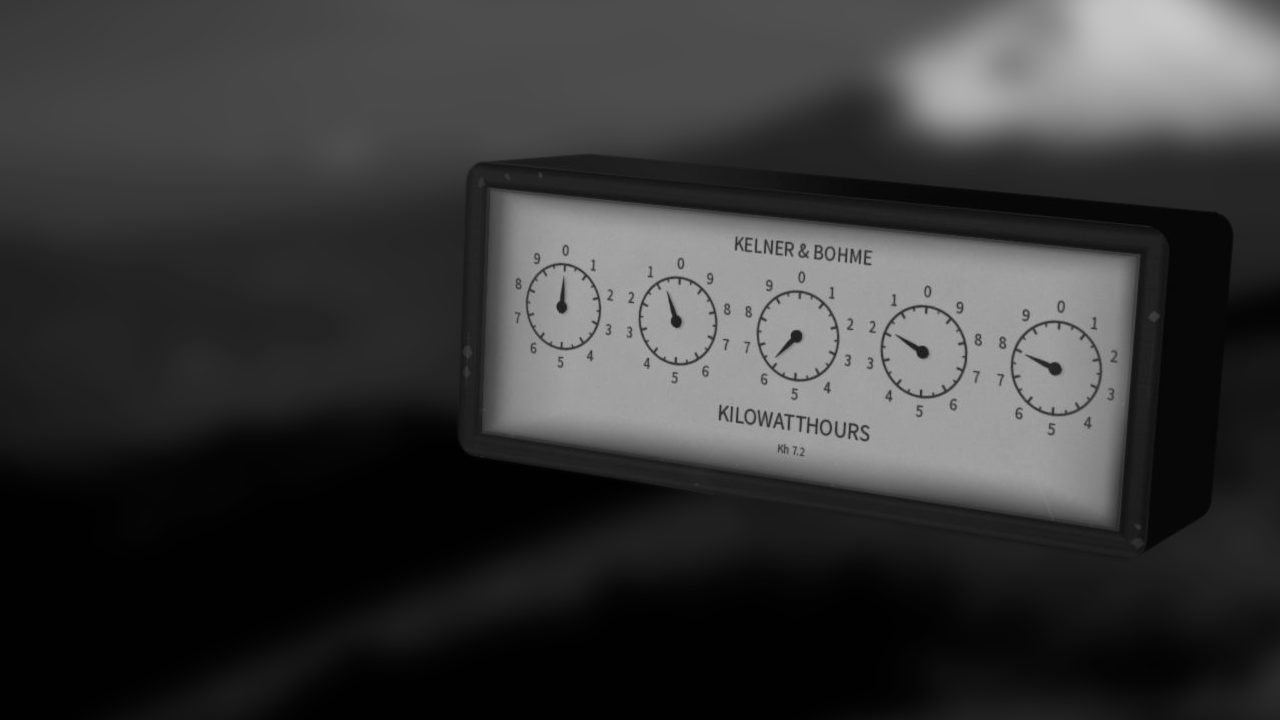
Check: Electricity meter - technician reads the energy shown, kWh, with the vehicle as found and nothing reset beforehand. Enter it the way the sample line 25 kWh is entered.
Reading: 618 kWh
